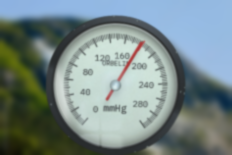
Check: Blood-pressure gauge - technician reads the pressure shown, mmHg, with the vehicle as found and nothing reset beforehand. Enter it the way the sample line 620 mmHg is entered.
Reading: 180 mmHg
